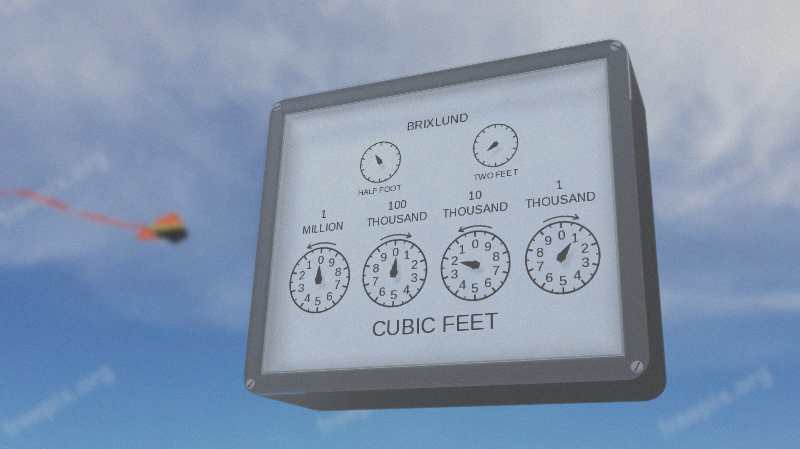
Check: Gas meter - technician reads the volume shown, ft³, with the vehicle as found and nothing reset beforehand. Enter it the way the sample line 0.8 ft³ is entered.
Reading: 2100 ft³
